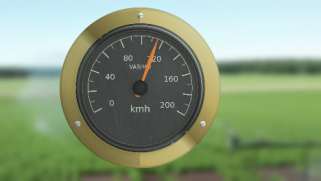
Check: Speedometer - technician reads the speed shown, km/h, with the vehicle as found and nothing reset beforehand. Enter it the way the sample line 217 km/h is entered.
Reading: 115 km/h
